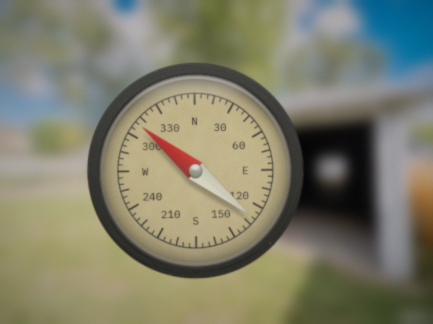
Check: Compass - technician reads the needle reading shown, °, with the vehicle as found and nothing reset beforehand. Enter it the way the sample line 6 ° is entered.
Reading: 310 °
